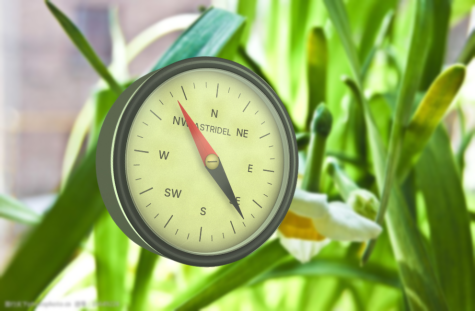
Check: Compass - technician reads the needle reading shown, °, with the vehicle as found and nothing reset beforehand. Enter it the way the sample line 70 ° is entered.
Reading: 320 °
